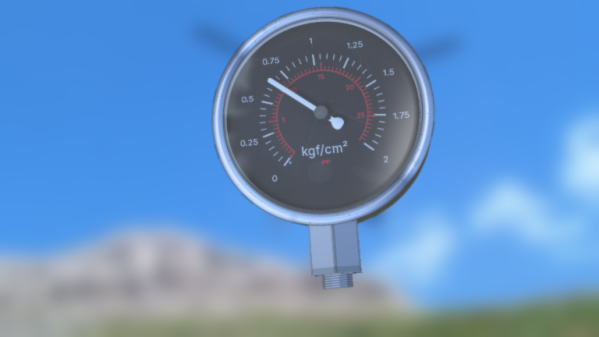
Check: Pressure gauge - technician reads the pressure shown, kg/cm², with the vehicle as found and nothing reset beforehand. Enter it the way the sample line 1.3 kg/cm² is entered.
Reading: 0.65 kg/cm²
